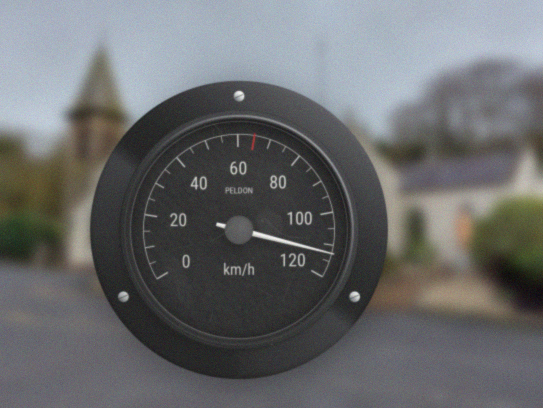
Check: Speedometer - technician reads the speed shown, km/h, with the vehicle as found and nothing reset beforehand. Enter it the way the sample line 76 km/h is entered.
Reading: 112.5 km/h
